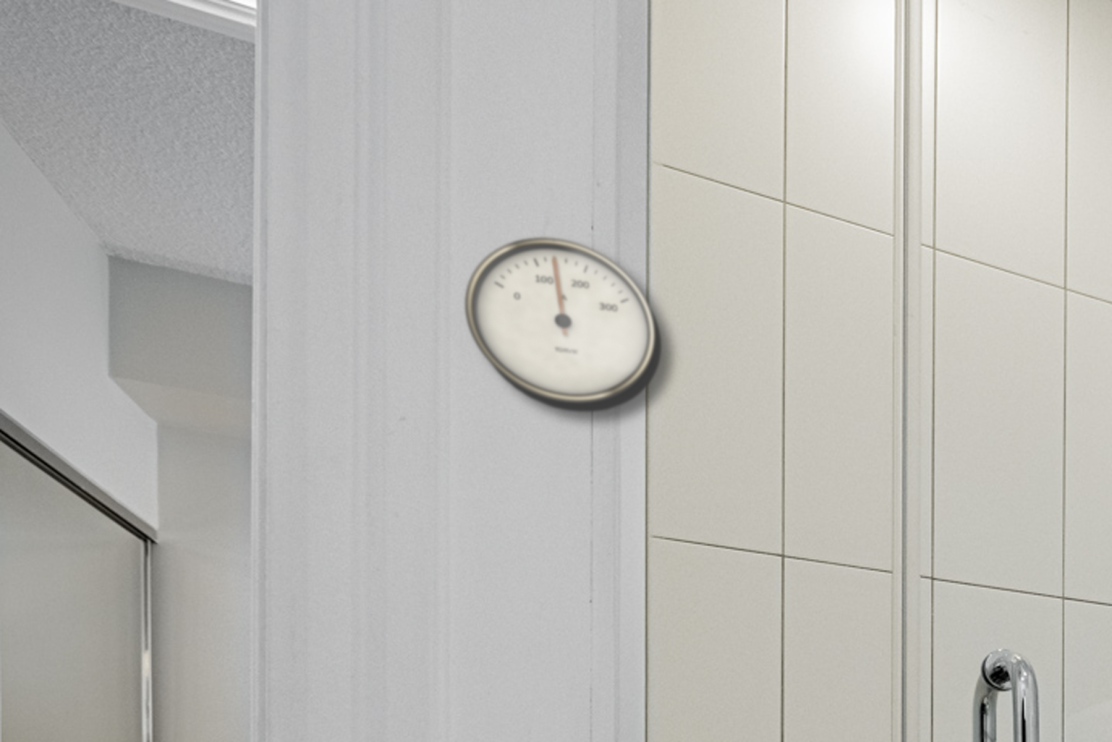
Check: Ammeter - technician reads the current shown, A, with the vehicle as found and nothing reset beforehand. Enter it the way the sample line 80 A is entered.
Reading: 140 A
